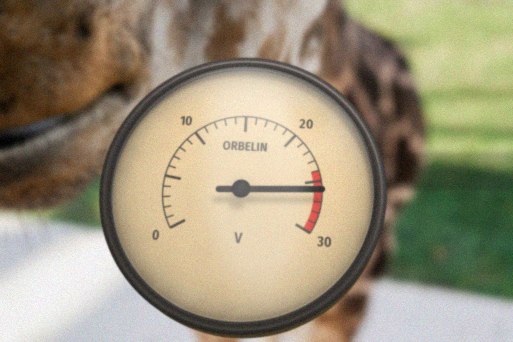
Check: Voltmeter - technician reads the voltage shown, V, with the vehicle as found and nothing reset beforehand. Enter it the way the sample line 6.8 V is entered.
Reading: 26 V
